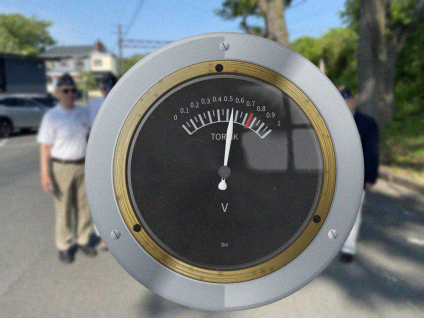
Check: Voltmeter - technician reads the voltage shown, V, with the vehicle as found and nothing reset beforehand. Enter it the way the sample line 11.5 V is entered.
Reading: 0.55 V
